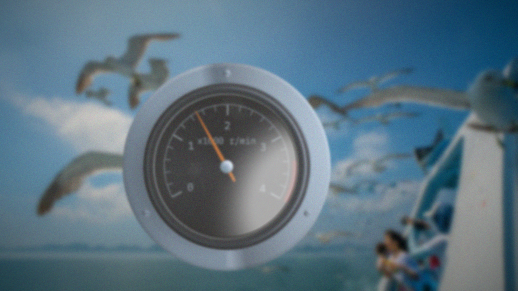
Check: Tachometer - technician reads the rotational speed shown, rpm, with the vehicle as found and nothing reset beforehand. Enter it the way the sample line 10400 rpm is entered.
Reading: 1500 rpm
